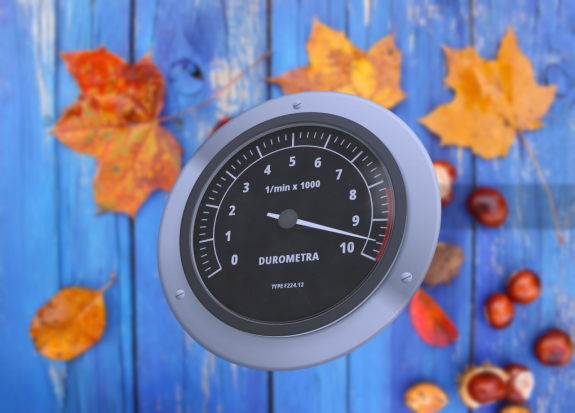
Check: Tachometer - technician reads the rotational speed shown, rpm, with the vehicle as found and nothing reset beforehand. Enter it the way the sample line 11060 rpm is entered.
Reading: 9600 rpm
